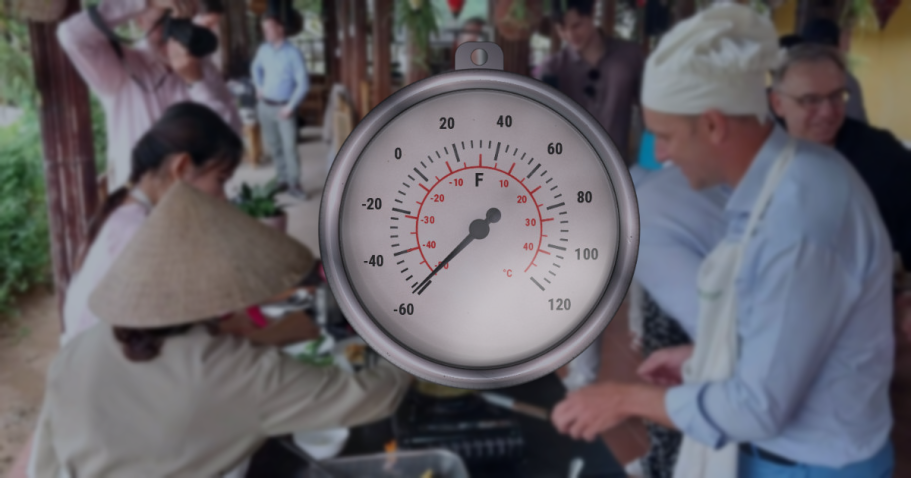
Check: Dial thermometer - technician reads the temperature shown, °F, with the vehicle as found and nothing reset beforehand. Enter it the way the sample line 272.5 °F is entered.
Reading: -58 °F
